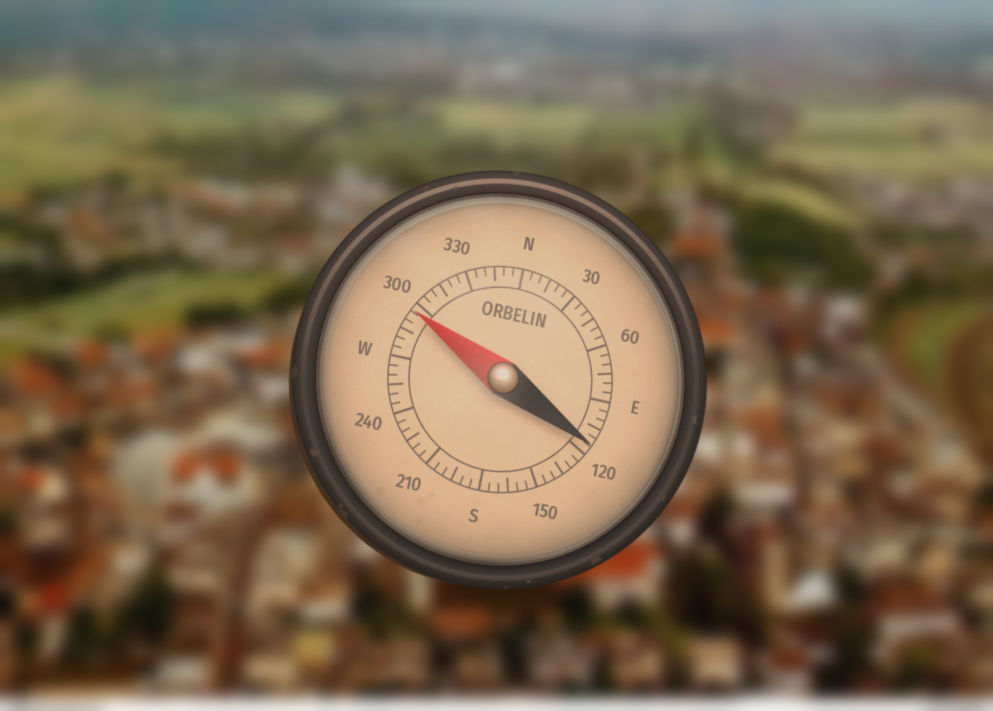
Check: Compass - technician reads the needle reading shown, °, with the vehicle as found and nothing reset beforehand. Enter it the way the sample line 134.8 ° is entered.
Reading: 295 °
